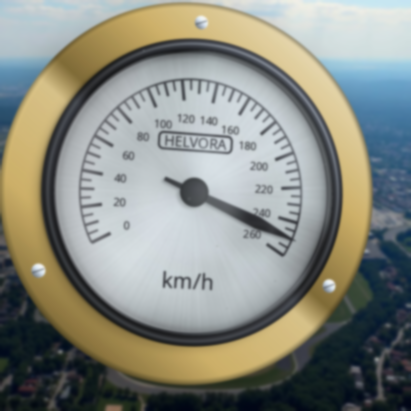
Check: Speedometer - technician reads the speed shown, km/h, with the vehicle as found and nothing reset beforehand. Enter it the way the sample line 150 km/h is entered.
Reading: 250 km/h
